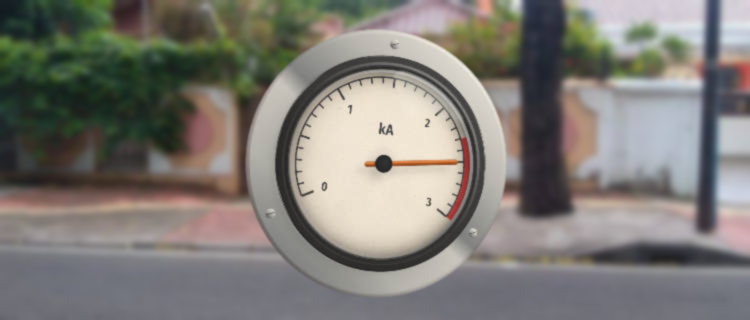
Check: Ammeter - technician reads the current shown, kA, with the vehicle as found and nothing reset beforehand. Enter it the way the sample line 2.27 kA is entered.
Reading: 2.5 kA
